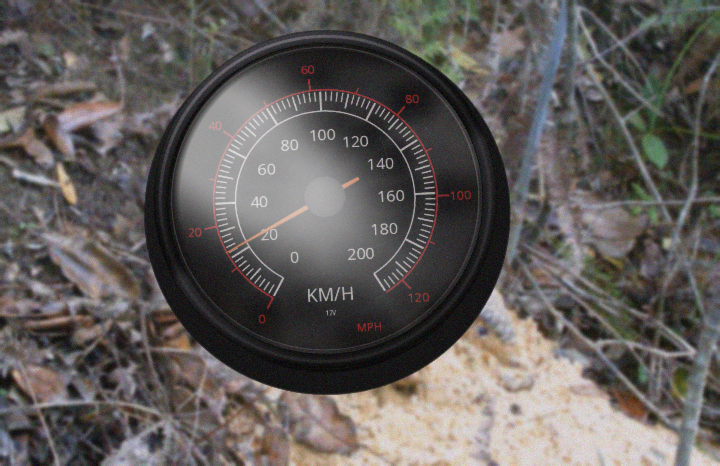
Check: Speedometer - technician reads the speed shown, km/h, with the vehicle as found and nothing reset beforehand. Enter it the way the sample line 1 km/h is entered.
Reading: 22 km/h
